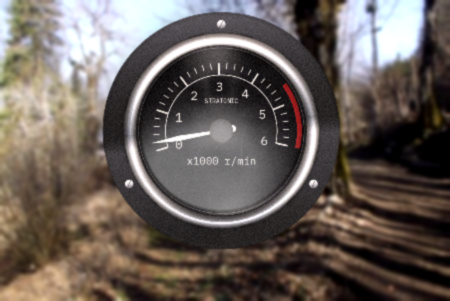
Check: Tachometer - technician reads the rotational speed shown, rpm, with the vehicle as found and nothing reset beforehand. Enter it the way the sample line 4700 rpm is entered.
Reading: 200 rpm
